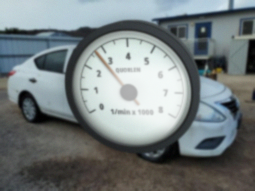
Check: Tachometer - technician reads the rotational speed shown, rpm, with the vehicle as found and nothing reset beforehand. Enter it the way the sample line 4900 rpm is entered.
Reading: 2750 rpm
